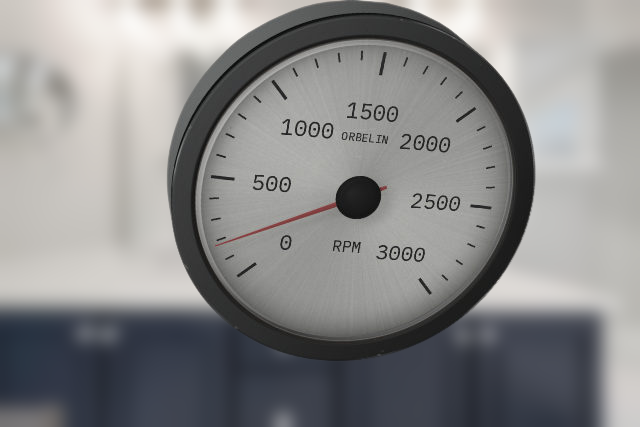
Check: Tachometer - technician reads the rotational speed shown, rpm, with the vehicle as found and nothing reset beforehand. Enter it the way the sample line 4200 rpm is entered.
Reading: 200 rpm
